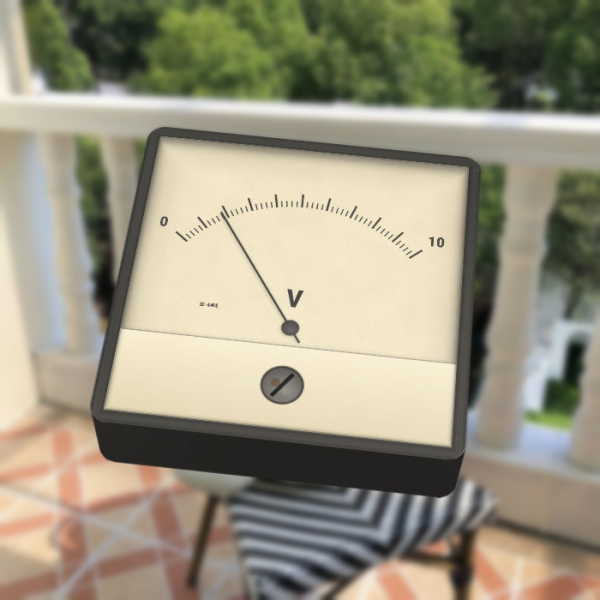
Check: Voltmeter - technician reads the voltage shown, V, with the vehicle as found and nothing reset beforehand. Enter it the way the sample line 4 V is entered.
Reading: 1.8 V
